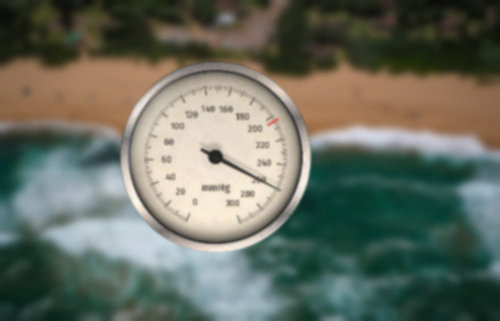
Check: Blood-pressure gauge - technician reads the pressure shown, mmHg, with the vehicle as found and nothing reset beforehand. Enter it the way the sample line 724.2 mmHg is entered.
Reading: 260 mmHg
